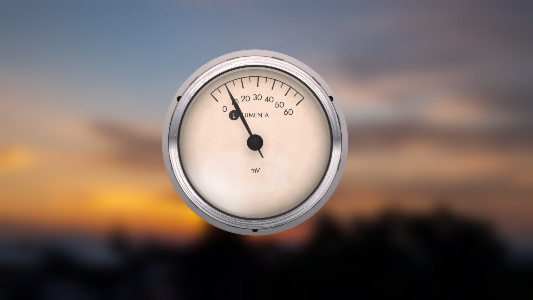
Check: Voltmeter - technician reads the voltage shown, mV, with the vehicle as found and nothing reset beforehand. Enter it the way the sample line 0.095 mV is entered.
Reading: 10 mV
